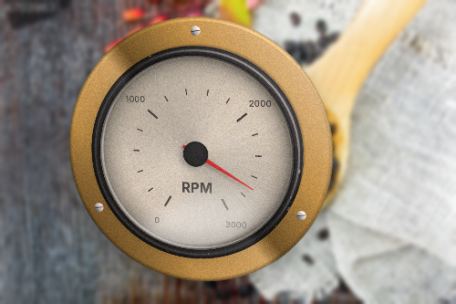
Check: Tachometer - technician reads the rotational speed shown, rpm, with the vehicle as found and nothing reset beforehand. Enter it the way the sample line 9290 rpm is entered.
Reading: 2700 rpm
